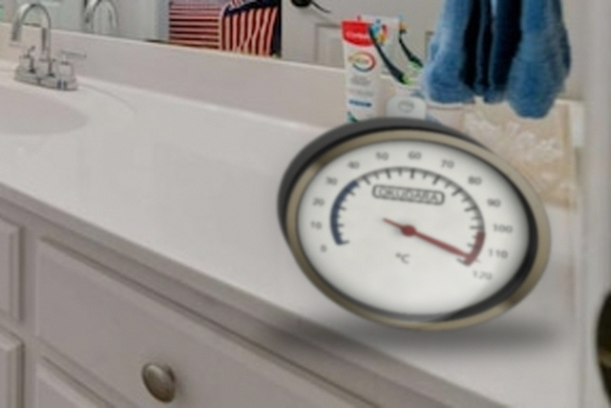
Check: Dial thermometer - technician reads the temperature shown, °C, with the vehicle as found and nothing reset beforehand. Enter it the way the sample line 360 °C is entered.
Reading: 115 °C
